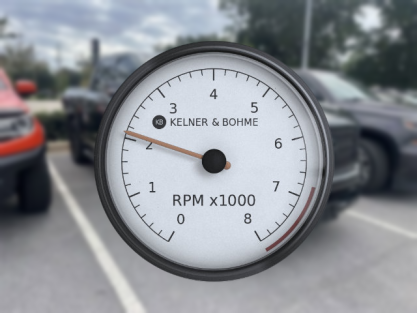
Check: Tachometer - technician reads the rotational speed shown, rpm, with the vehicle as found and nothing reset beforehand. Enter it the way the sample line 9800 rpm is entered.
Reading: 2100 rpm
